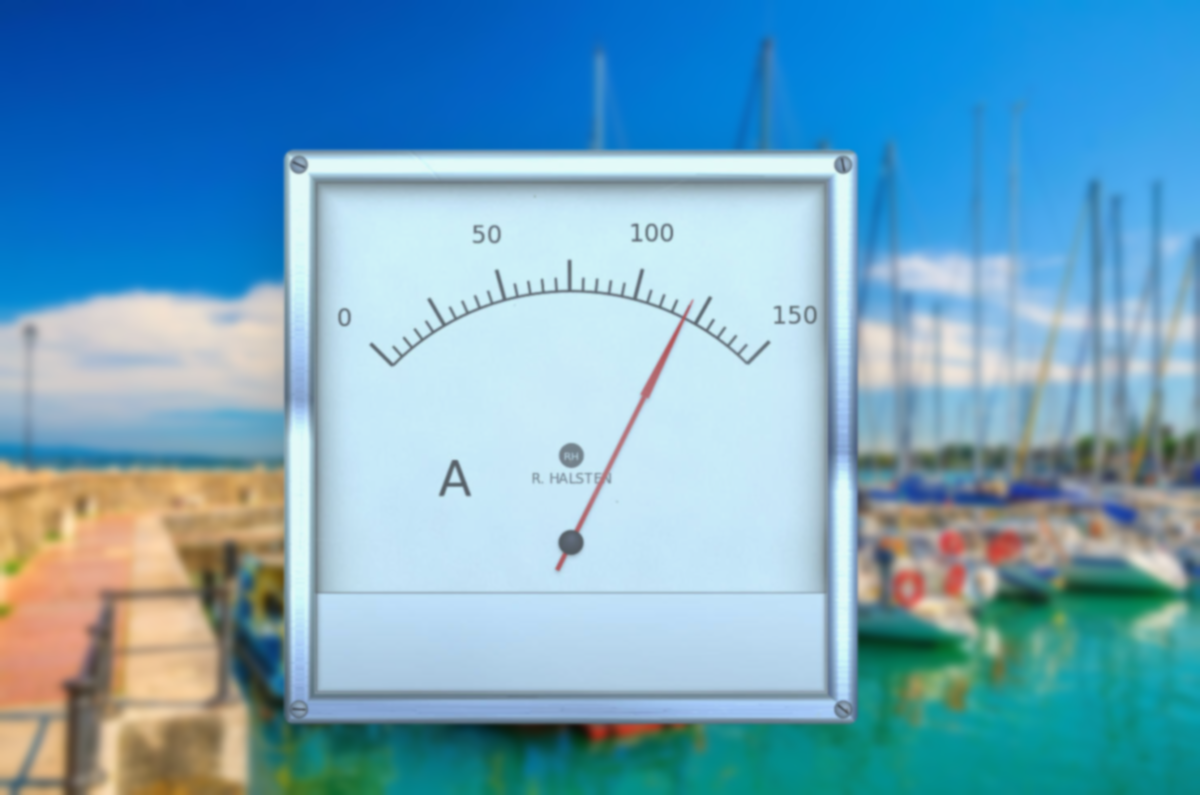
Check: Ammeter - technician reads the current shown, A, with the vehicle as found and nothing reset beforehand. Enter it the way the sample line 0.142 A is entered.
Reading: 120 A
